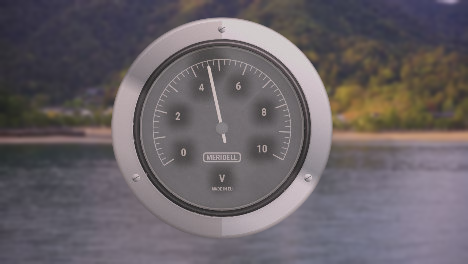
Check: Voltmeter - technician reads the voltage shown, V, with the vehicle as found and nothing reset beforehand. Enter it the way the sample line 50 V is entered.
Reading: 4.6 V
